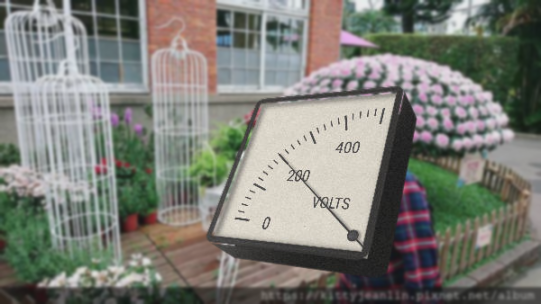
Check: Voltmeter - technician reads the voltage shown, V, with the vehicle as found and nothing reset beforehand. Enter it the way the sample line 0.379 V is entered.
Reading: 200 V
